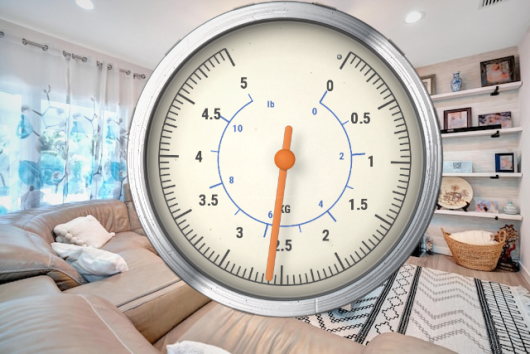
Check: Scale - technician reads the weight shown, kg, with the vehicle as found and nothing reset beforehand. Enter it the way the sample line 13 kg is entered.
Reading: 2.6 kg
